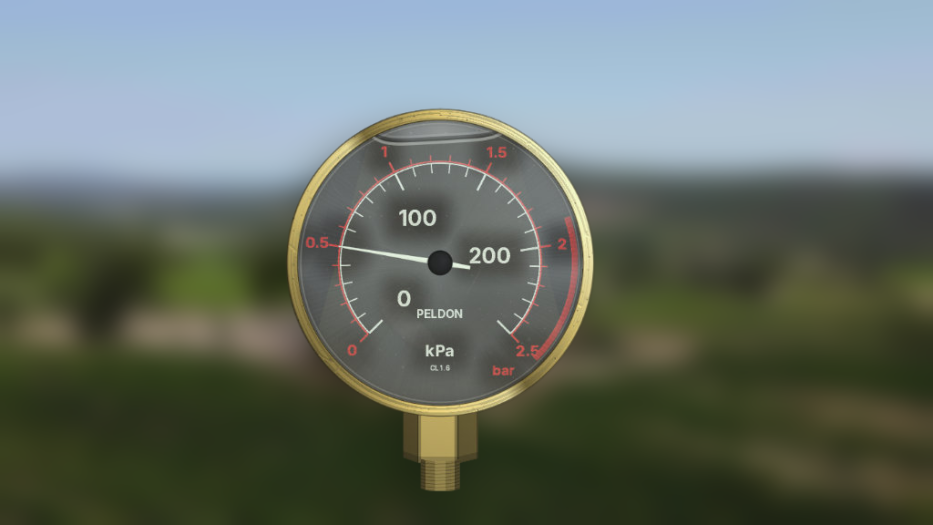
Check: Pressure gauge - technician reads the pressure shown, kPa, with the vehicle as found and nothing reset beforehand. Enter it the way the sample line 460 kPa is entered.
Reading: 50 kPa
